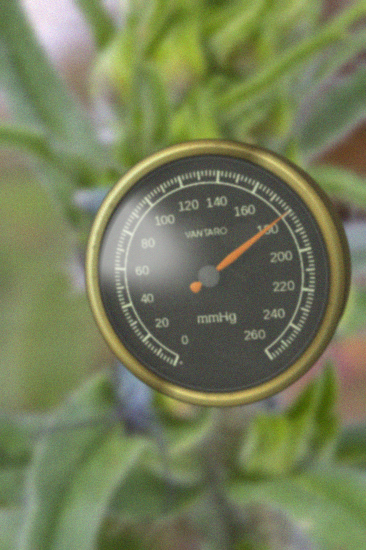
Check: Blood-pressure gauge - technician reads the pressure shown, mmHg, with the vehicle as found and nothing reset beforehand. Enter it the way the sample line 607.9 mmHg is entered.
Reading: 180 mmHg
